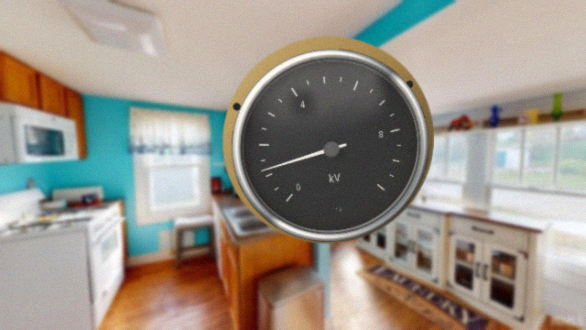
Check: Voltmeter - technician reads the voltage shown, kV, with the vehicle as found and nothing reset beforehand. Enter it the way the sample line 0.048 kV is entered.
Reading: 1.25 kV
